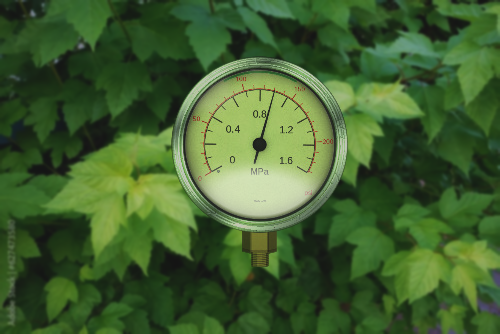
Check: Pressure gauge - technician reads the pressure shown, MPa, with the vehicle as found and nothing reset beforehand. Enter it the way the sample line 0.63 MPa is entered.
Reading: 0.9 MPa
